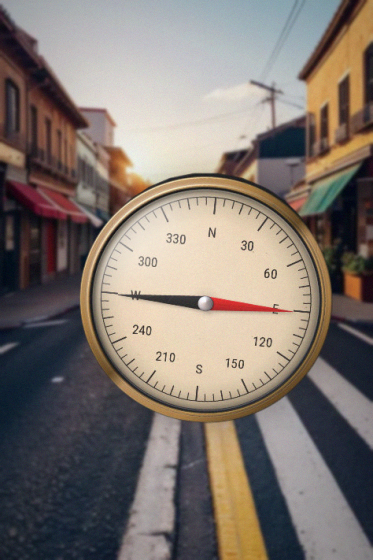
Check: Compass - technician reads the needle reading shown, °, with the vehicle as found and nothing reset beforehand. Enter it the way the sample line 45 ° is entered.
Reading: 90 °
